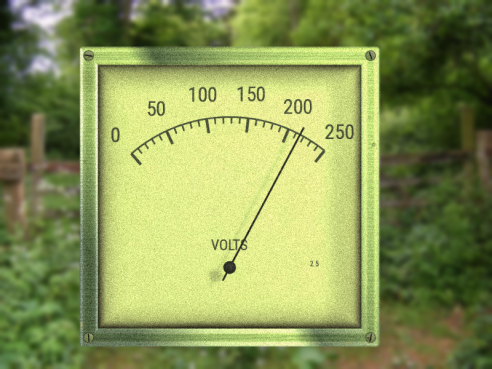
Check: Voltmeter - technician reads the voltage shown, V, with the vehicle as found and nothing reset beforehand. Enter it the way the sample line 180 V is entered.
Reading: 215 V
